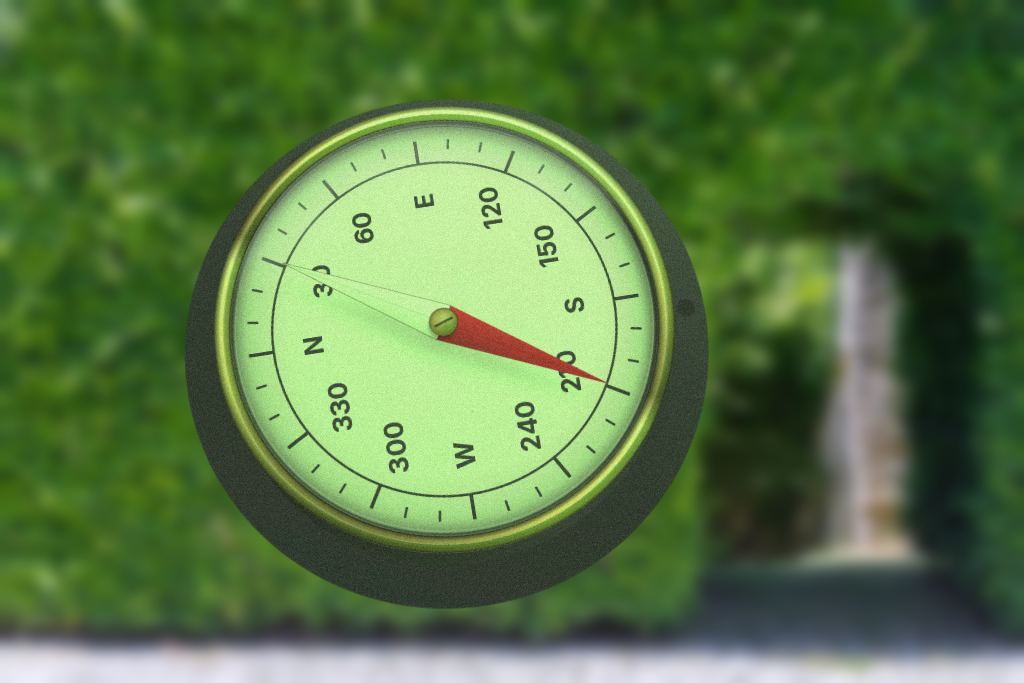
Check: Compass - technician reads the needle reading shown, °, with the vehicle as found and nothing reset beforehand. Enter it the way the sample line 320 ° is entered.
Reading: 210 °
